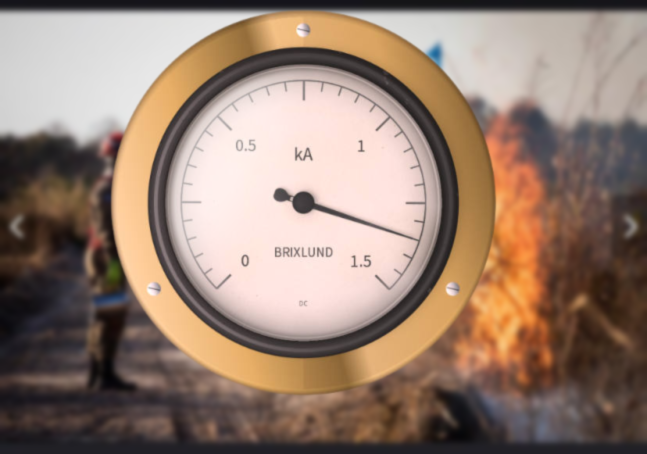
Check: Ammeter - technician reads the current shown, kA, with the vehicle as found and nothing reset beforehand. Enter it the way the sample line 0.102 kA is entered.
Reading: 1.35 kA
